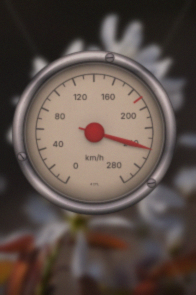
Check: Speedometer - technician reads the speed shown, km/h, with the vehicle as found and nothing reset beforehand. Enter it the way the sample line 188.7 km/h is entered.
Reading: 240 km/h
